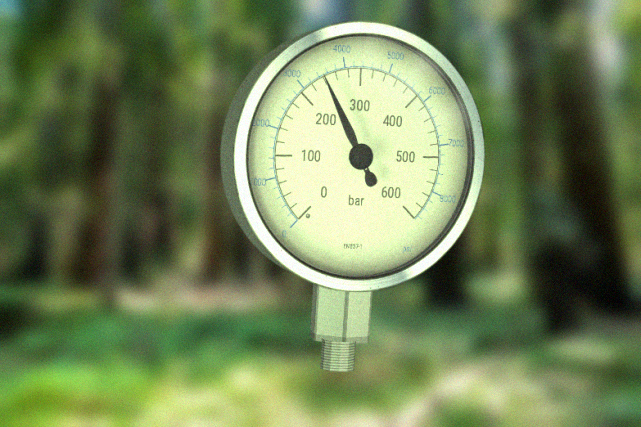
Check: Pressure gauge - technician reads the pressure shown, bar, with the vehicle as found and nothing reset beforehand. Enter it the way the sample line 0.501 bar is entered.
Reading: 240 bar
